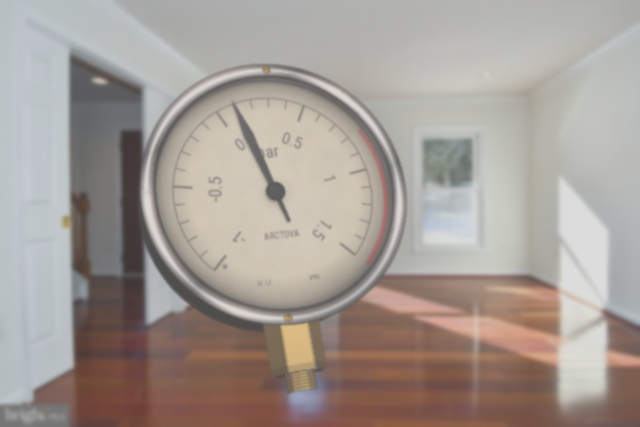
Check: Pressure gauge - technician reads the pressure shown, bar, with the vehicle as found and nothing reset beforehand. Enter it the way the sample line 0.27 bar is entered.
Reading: 0.1 bar
